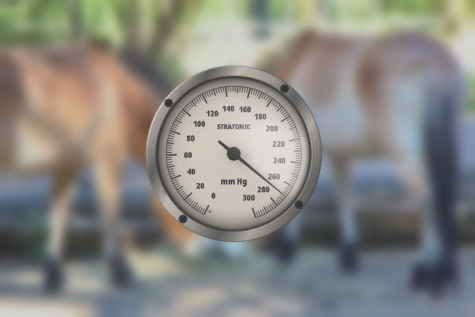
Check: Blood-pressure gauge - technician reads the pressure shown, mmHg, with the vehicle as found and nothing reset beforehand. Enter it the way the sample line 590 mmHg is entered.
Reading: 270 mmHg
